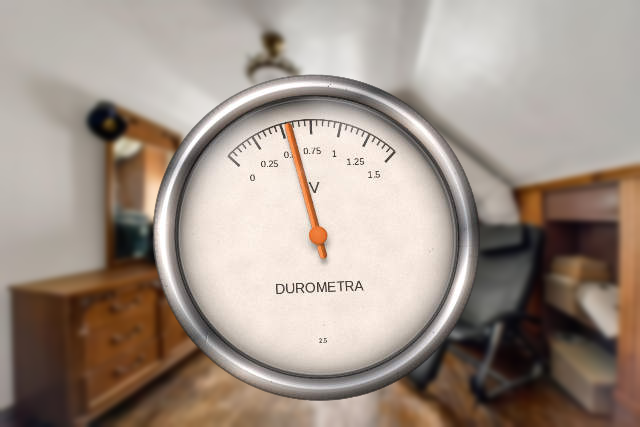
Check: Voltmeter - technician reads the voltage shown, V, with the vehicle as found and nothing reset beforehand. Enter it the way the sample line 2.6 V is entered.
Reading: 0.55 V
